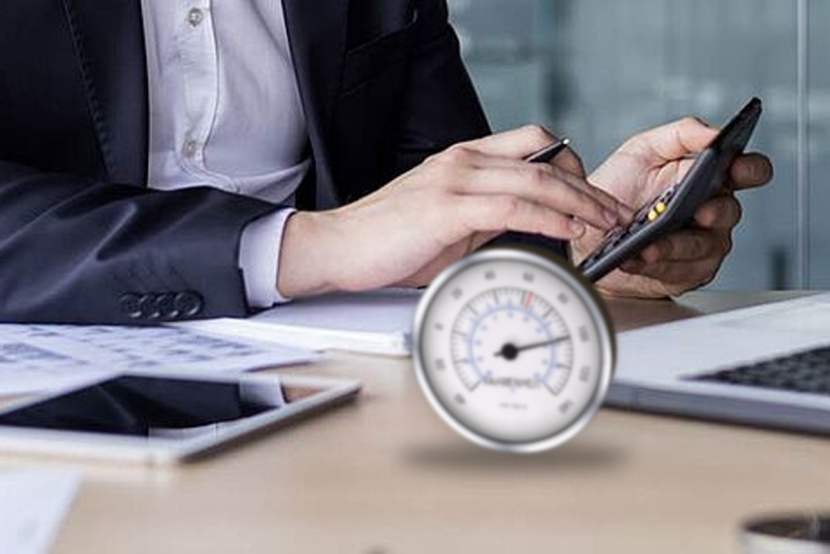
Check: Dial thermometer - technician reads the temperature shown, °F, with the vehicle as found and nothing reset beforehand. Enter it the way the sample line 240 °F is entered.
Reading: 100 °F
